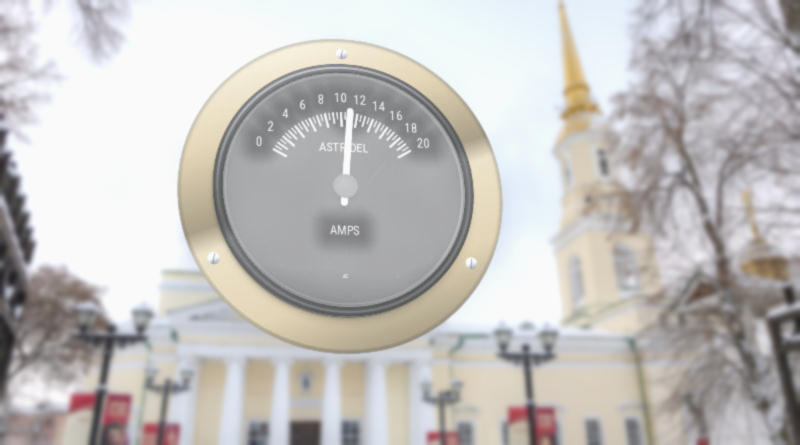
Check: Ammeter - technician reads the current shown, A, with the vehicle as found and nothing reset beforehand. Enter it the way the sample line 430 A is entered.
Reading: 11 A
